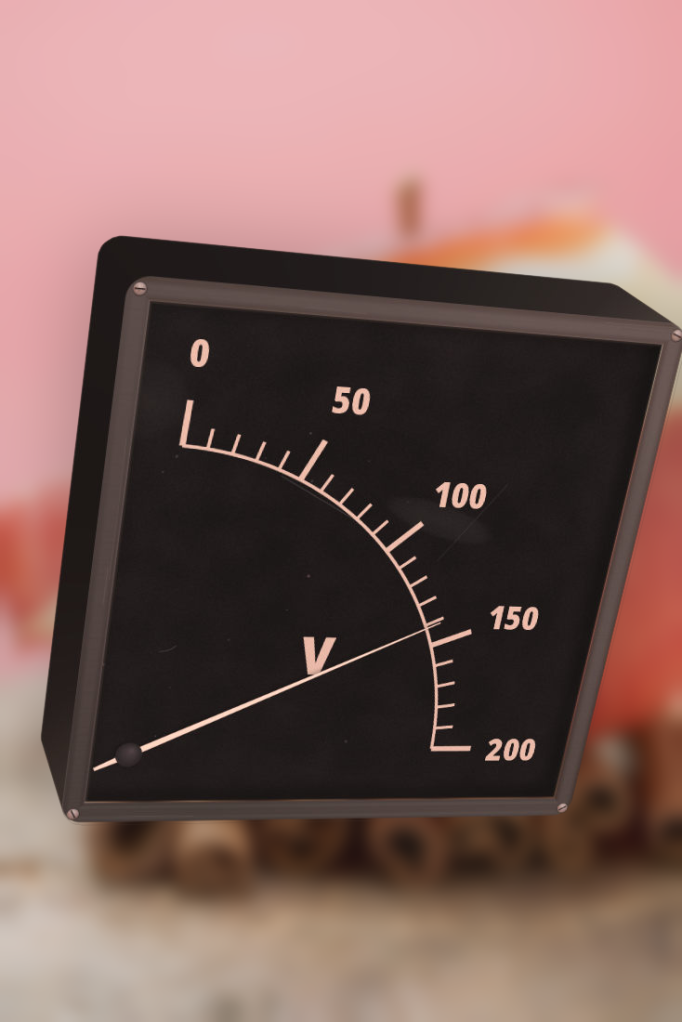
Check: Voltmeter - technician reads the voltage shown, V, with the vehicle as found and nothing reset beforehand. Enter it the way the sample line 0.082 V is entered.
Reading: 140 V
